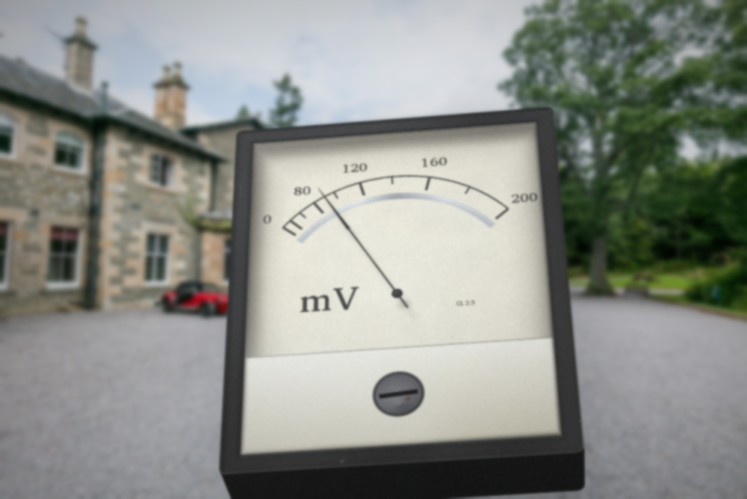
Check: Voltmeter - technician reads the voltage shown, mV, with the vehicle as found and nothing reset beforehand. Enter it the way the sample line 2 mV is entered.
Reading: 90 mV
